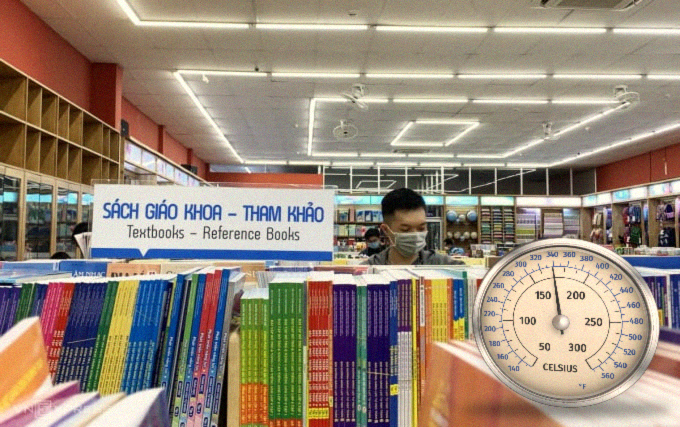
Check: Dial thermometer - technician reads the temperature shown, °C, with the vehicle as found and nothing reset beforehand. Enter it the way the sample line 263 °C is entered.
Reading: 170 °C
